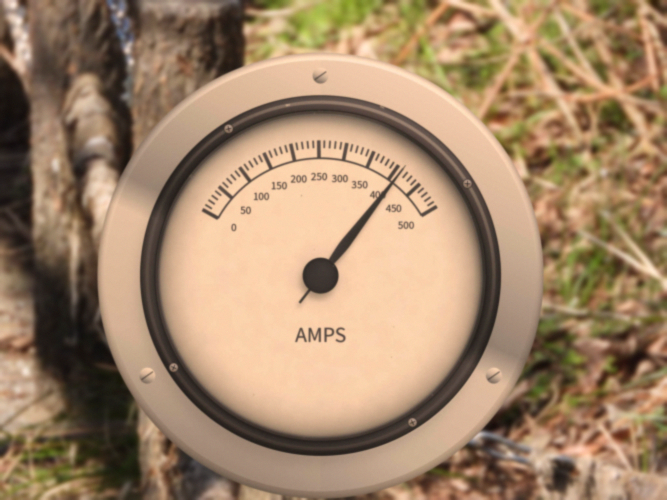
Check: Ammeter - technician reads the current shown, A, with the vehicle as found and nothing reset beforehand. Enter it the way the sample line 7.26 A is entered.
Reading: 410 A
